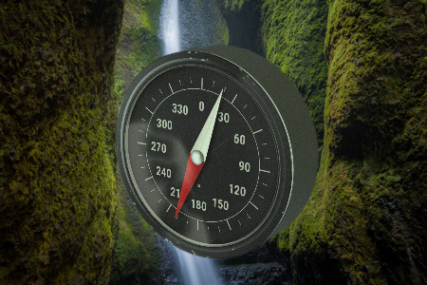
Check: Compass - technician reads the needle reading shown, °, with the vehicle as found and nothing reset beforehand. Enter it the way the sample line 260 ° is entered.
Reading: 200 °
